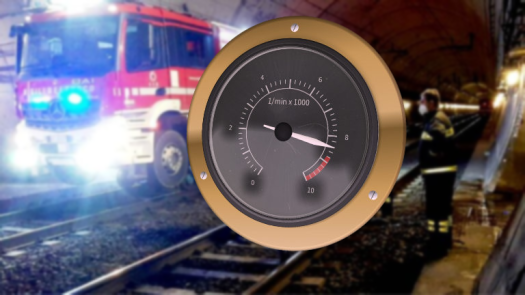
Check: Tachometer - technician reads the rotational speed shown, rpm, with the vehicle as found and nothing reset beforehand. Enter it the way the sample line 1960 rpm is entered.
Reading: 8400 rpm
